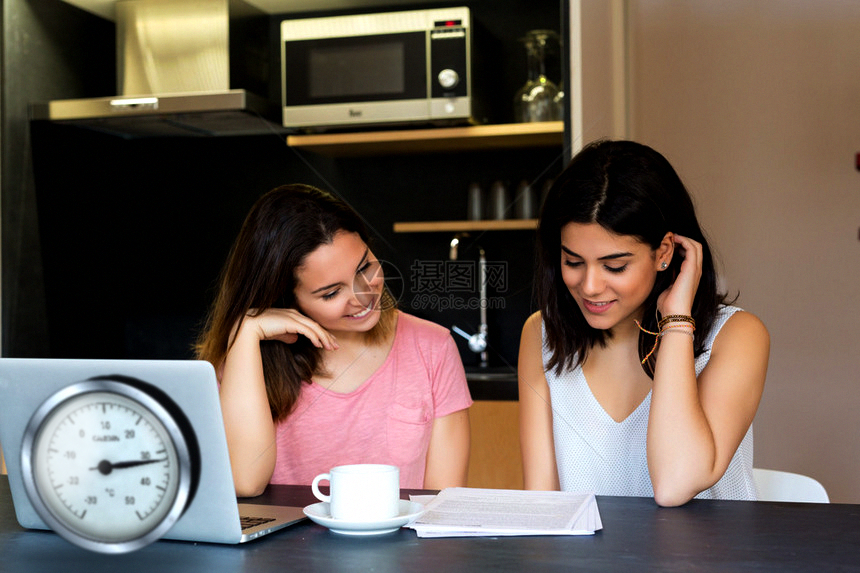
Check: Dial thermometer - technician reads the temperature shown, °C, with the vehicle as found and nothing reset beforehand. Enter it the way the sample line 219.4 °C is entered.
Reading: 32 °C
